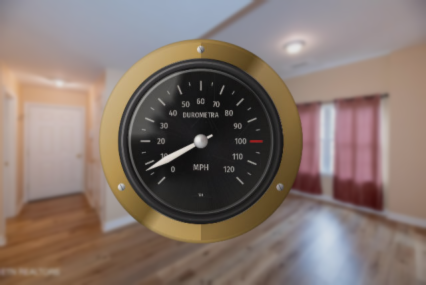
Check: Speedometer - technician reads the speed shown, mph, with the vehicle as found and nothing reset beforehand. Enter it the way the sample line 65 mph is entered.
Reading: 7.5 mph
